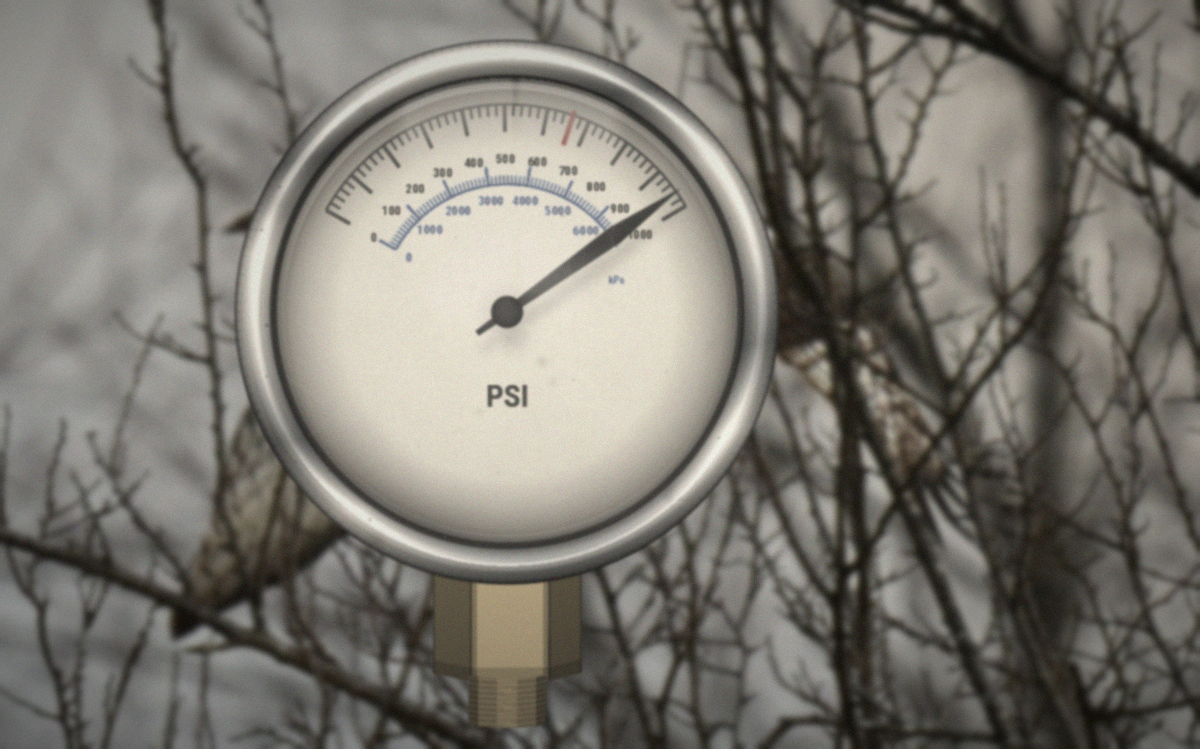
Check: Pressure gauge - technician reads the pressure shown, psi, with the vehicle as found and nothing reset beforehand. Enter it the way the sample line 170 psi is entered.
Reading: 960 psi
